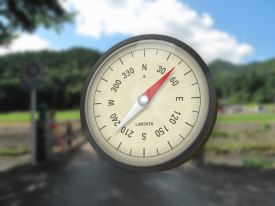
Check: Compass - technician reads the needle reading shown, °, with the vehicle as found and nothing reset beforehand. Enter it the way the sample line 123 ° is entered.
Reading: 45 °
